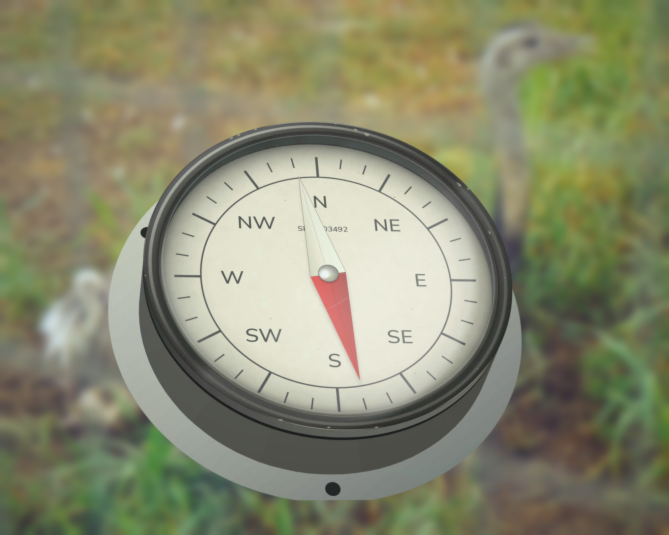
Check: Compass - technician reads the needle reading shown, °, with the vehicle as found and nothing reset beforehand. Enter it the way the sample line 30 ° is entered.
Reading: 170 °
